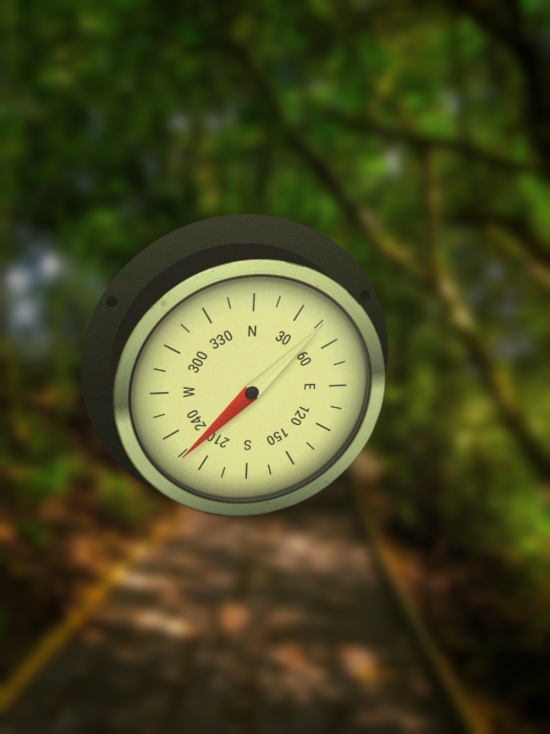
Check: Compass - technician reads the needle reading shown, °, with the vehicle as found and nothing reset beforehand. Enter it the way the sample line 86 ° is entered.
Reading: 225 °
